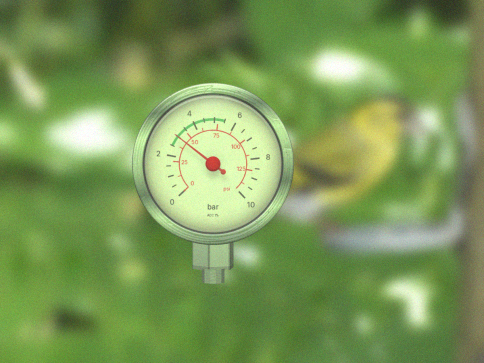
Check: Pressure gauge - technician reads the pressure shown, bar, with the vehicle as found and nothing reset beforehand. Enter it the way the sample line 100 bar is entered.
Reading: 3 bar
